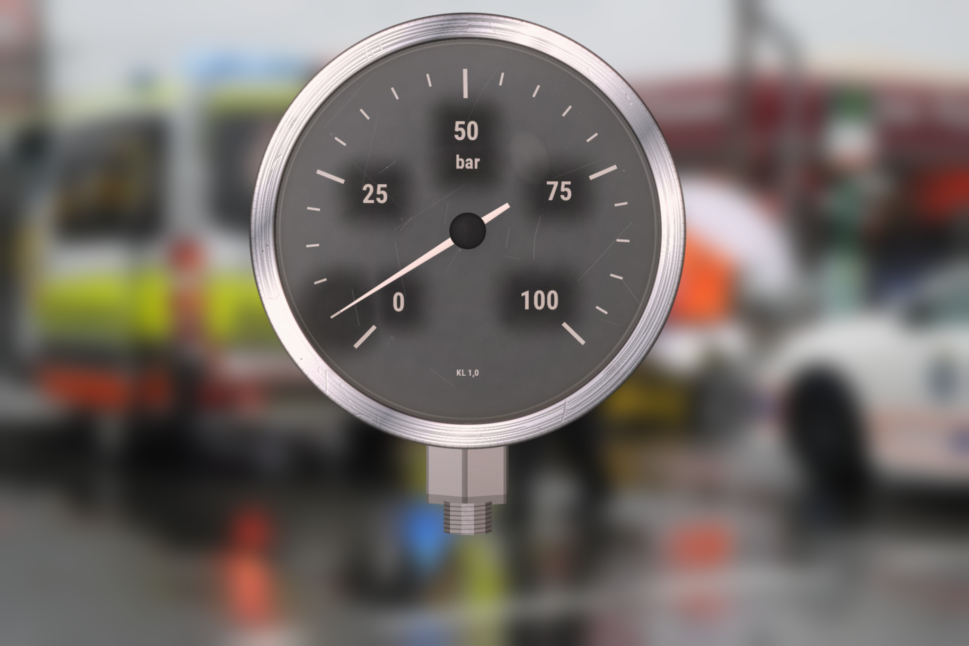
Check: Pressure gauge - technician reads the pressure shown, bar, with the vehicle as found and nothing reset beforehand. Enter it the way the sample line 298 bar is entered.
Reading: 5 bar
